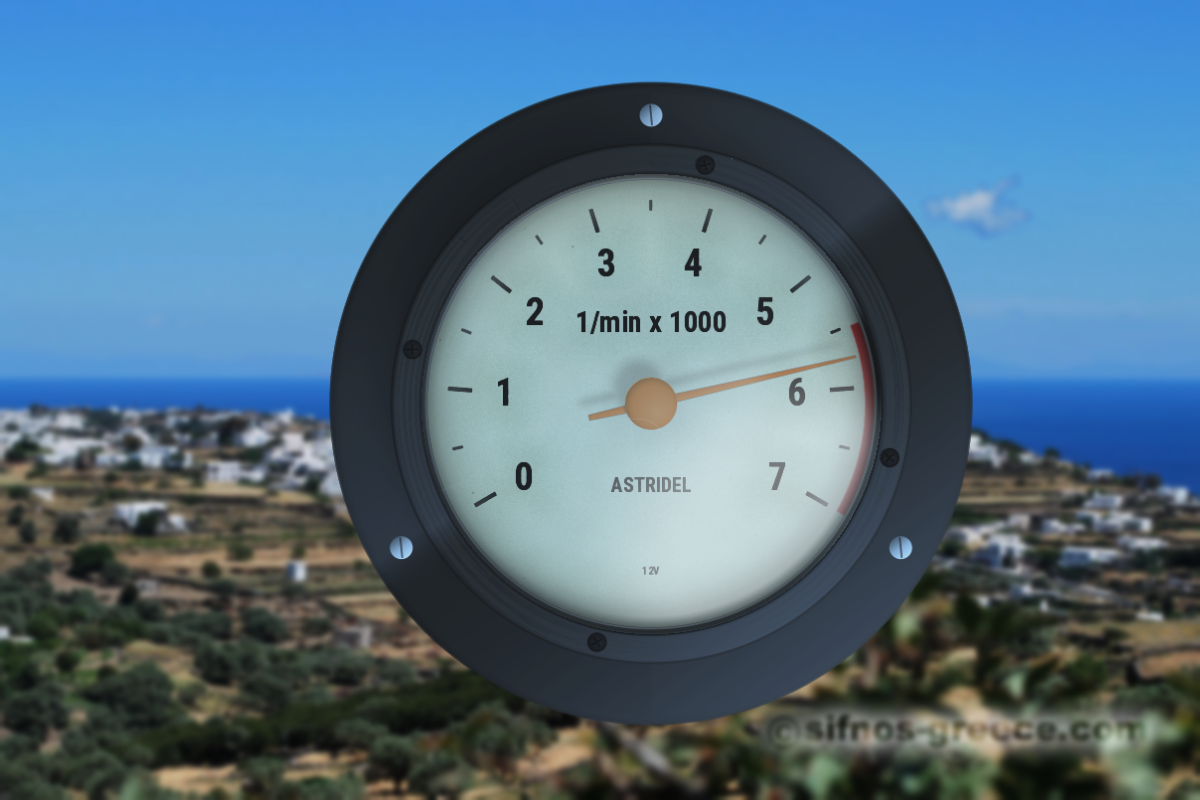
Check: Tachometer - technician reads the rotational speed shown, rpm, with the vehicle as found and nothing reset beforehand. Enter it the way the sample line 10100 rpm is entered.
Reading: 5750 rpm
